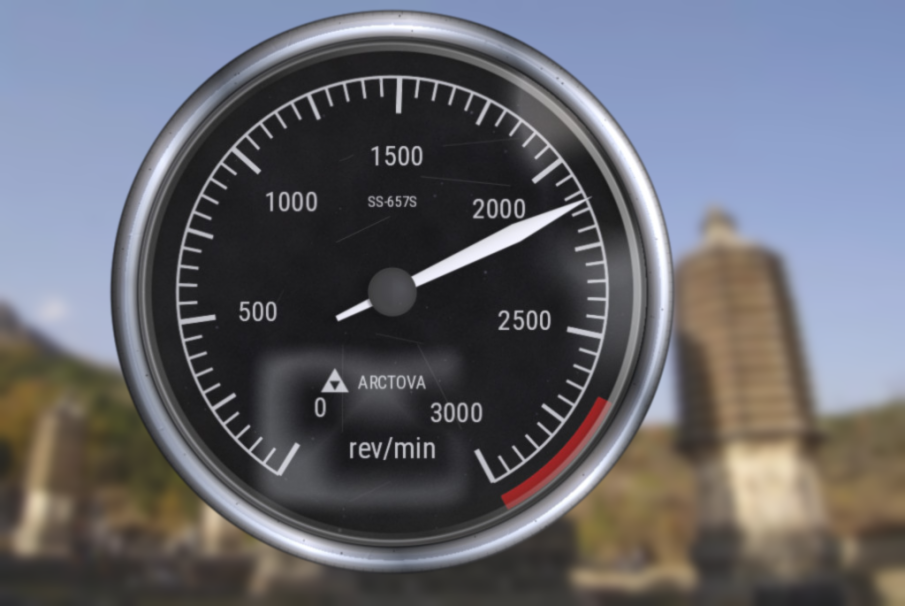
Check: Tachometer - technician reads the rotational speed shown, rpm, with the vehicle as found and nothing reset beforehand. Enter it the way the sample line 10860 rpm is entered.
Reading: 2125 rpm
